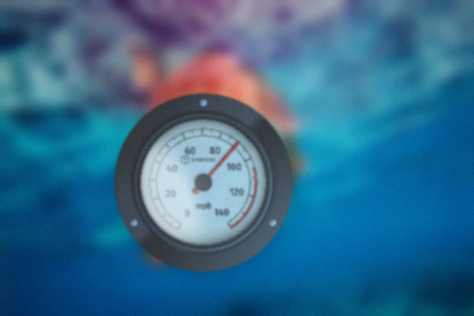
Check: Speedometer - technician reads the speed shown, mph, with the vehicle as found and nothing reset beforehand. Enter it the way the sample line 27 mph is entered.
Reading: 90 mph
